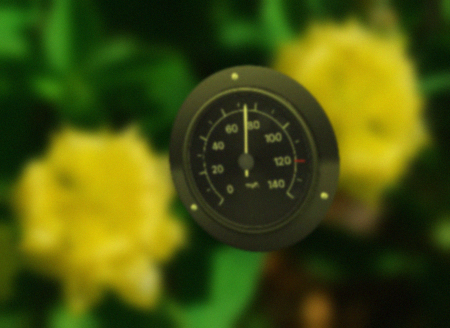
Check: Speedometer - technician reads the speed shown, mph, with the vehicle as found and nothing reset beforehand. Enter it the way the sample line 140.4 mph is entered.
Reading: 75 mph
